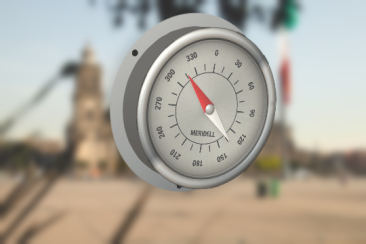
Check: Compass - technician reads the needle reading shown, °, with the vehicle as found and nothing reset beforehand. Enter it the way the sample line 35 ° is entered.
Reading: 315 °
